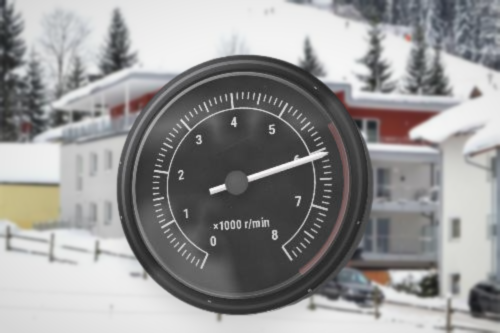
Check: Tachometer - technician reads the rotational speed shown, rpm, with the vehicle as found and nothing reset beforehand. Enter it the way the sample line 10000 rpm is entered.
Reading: 6100 rpm
